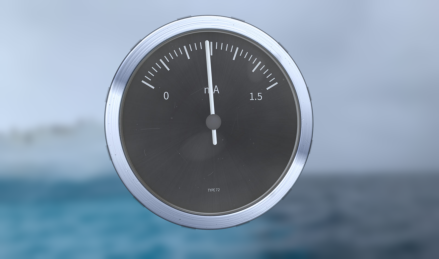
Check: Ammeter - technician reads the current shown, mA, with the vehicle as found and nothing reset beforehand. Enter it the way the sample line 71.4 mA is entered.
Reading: 0.7 mA
